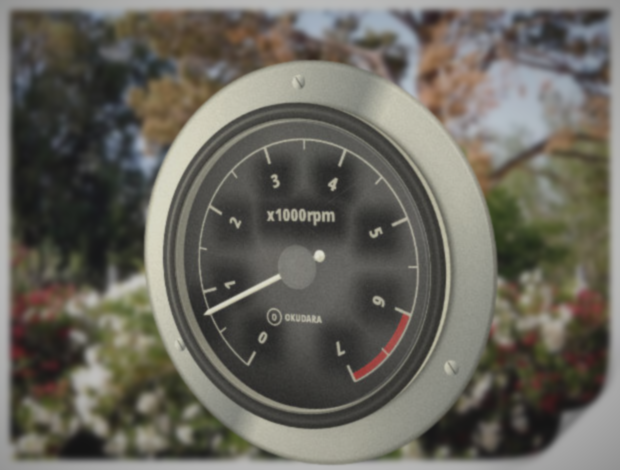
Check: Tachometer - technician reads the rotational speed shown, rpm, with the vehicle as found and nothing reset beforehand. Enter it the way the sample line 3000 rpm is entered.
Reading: 750 rpm
